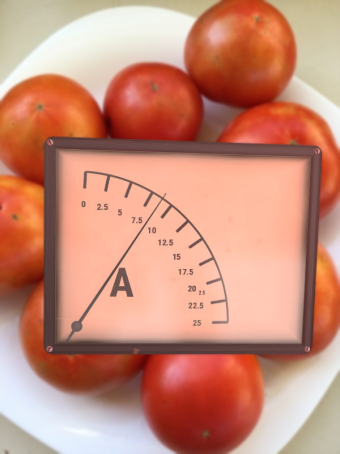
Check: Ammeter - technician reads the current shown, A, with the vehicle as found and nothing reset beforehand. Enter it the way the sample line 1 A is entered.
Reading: 8.75 A
